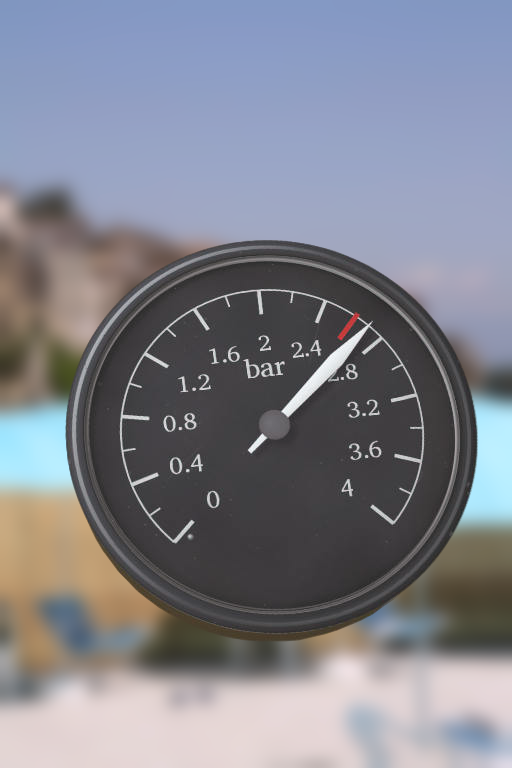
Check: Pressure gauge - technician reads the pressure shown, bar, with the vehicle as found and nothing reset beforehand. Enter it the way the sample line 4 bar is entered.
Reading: 2.7 bar
